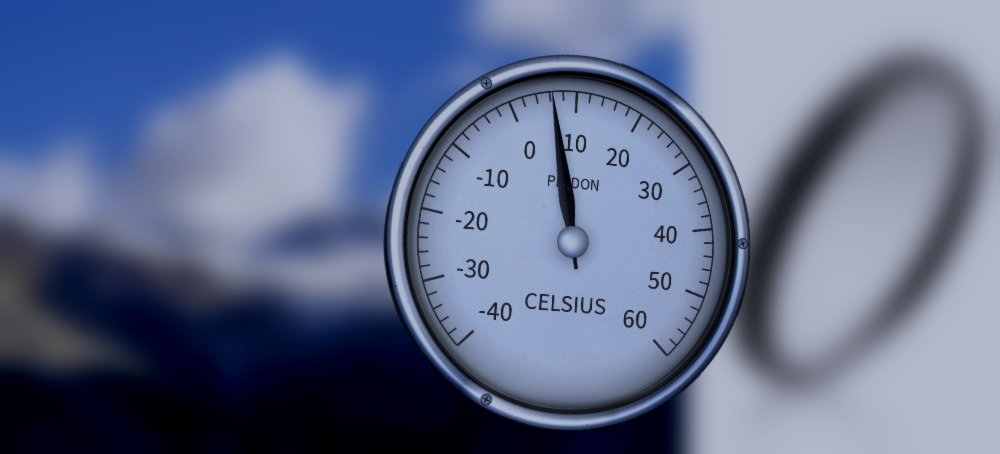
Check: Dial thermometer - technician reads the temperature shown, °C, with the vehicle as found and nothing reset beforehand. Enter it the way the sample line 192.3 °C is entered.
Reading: 6 °C
